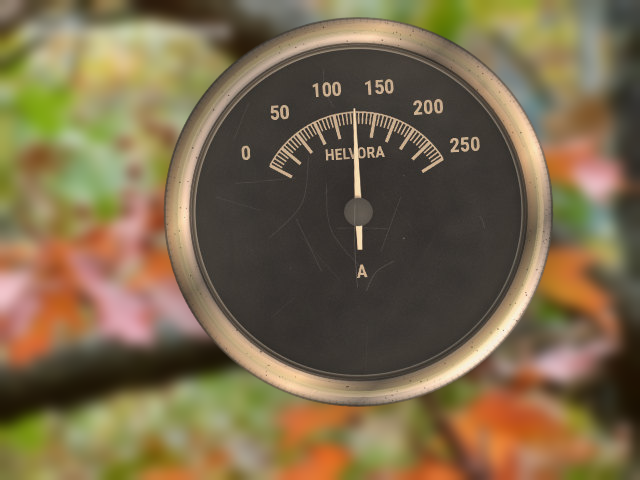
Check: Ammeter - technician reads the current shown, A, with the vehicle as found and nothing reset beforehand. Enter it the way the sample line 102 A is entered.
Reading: 125 A
